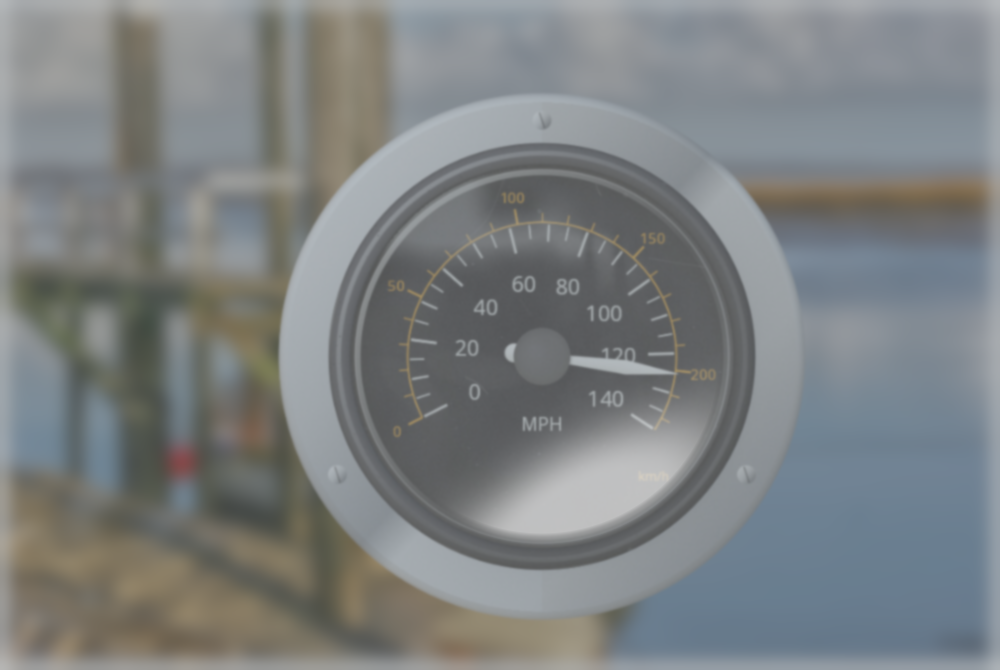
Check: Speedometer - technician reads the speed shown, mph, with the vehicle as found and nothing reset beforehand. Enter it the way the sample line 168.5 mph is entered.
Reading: 125 mph
